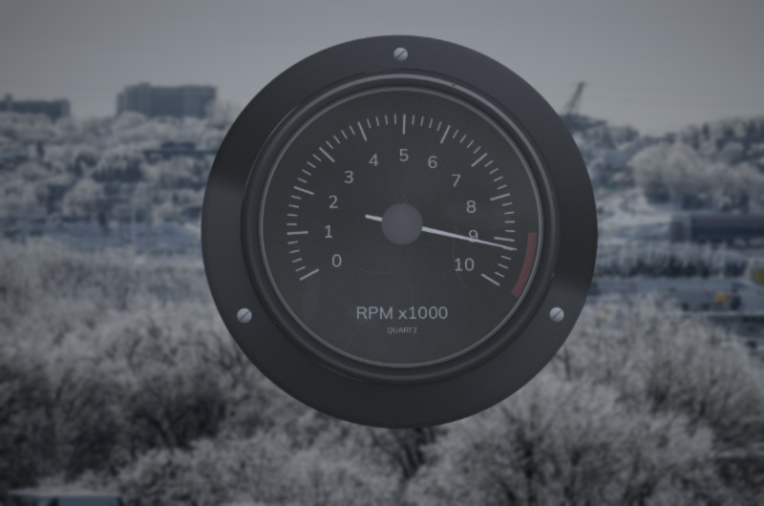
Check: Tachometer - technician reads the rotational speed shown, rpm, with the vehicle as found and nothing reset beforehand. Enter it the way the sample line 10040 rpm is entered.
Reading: 9200 rpm
